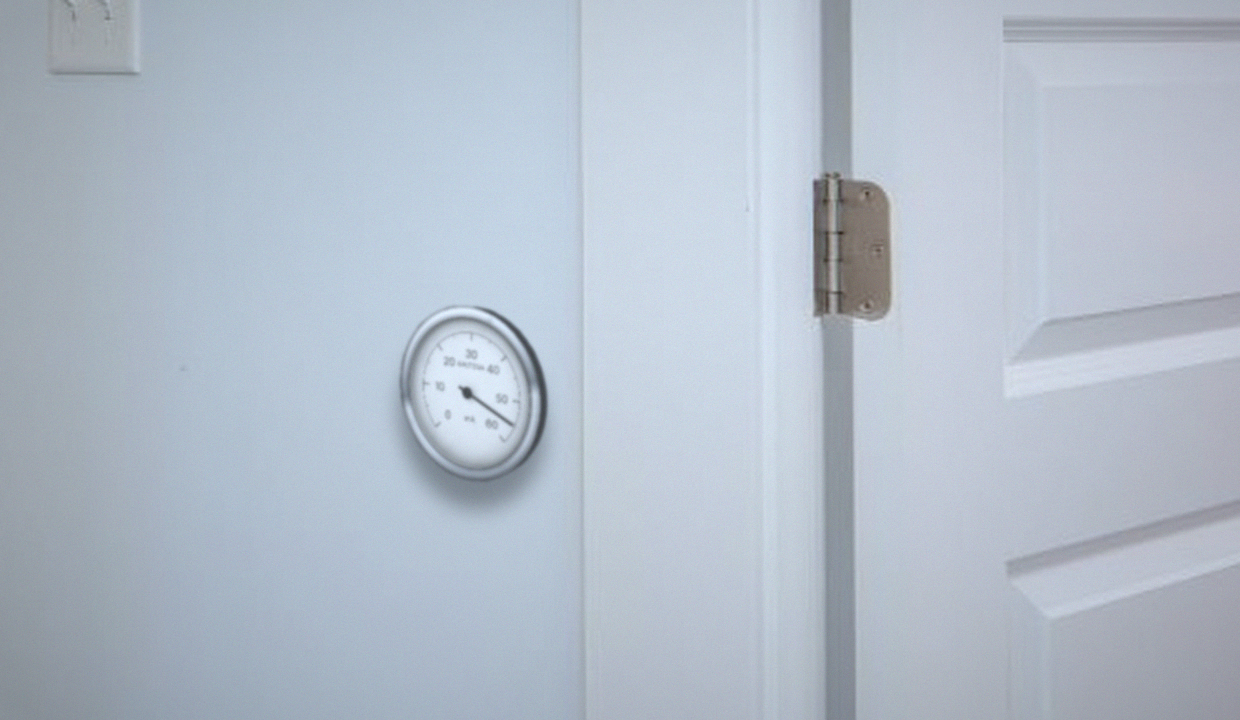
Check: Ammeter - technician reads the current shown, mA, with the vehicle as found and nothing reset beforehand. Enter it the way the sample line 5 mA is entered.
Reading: 55 mA
